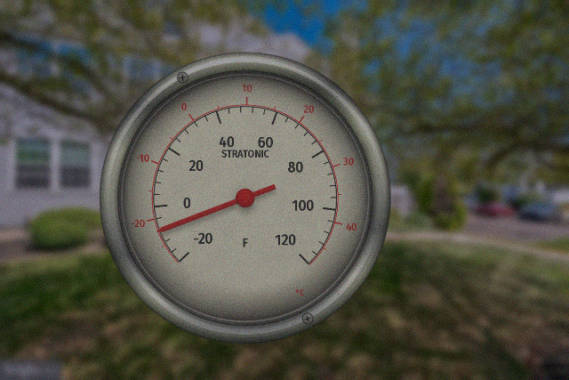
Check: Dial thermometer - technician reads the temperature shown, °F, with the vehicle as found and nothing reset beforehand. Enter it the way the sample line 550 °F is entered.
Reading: -8 °F
